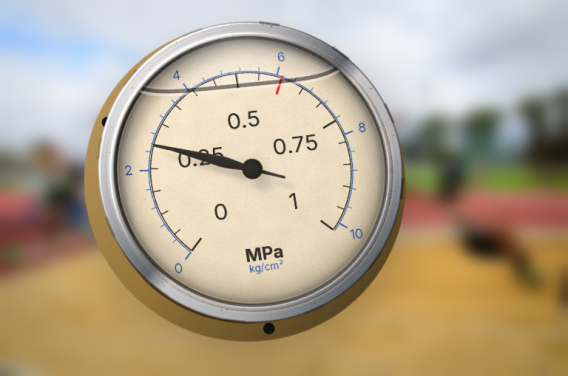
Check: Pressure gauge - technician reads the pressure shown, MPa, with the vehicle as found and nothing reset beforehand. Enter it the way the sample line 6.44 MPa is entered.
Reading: 0.25 MPa
